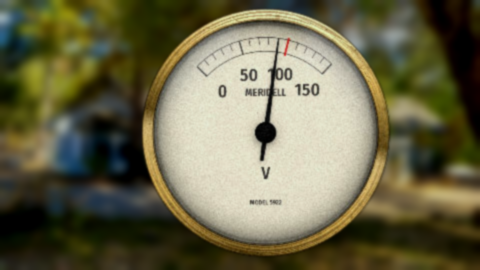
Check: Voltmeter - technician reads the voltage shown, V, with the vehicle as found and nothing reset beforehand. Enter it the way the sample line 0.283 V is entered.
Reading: 90 V
